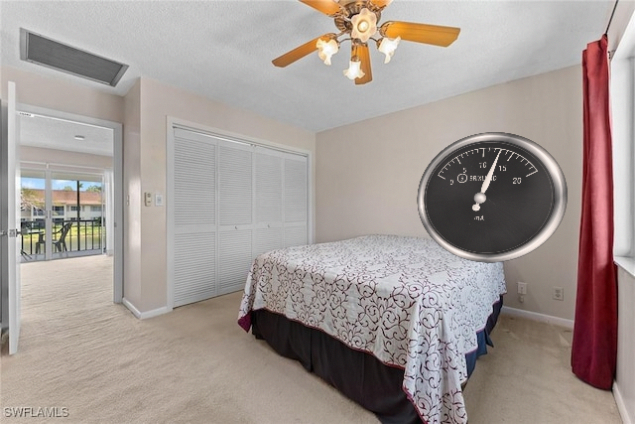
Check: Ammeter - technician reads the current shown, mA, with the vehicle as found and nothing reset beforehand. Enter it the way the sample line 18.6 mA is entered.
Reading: 13 mA
